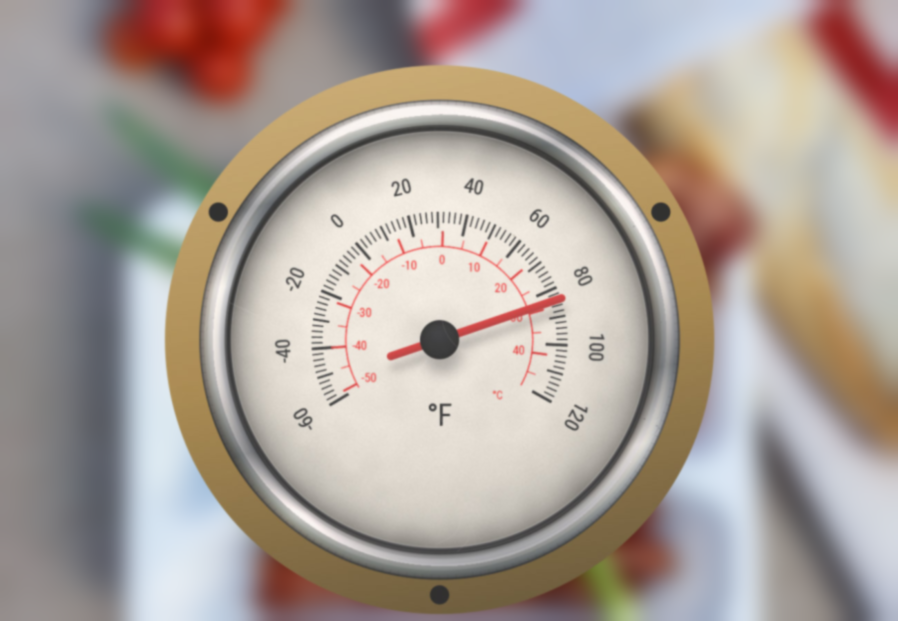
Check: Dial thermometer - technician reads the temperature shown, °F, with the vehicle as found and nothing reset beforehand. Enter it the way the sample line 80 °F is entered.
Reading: 84 °F
